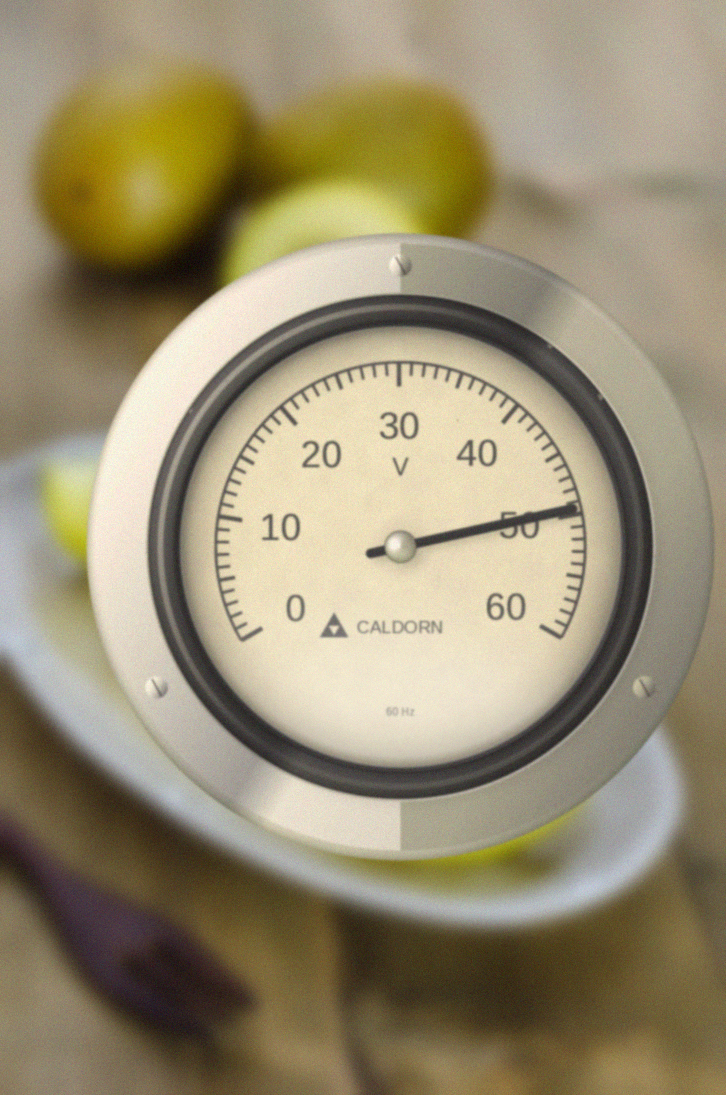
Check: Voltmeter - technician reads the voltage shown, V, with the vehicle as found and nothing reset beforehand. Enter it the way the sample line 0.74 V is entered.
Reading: 49.5 V
